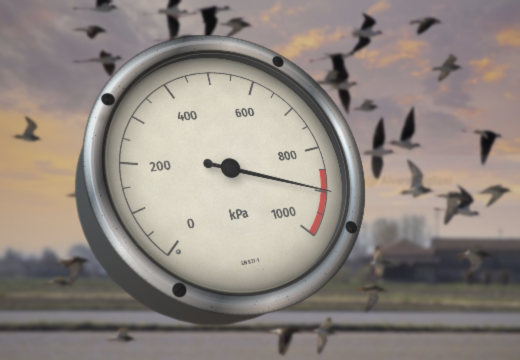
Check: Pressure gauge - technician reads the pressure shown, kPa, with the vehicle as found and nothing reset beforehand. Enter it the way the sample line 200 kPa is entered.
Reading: 900 kPa
